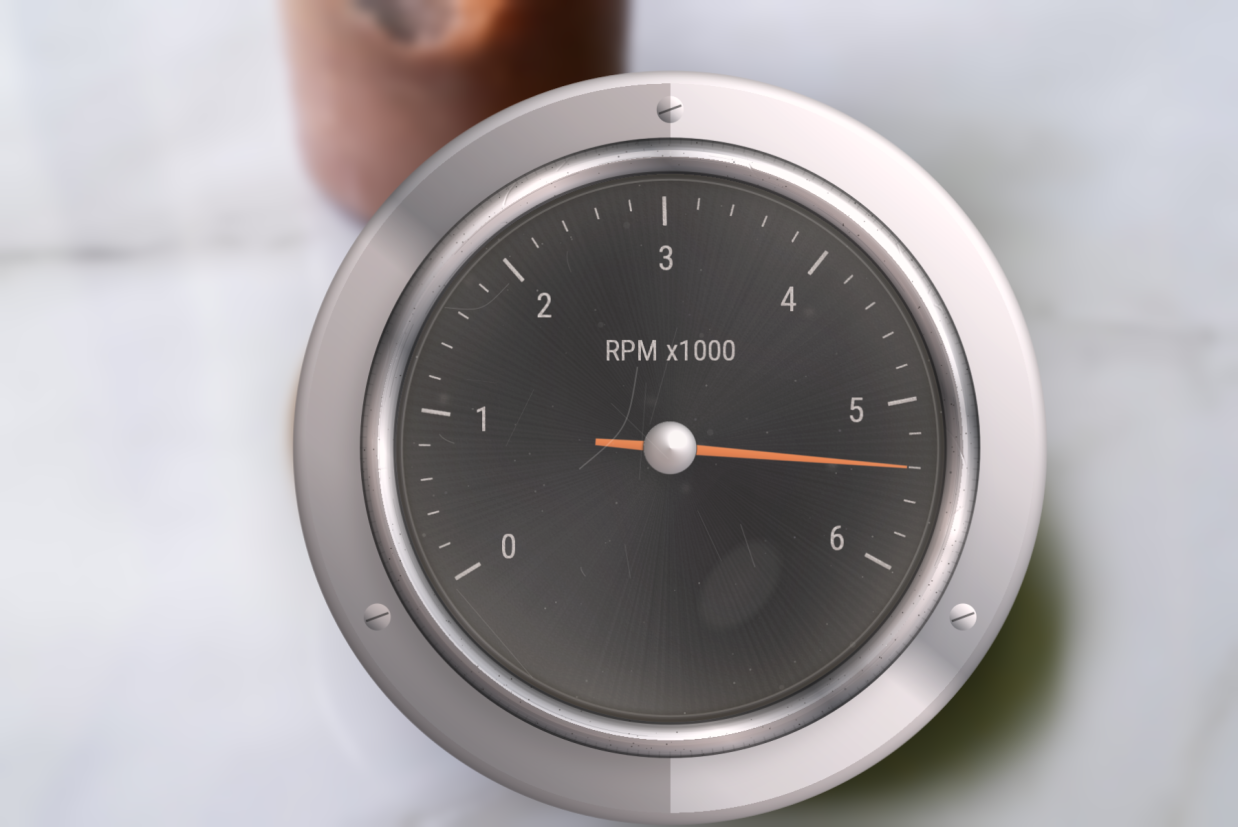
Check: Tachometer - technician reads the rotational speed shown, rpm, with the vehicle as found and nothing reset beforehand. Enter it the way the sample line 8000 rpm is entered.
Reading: 5400 rpm
